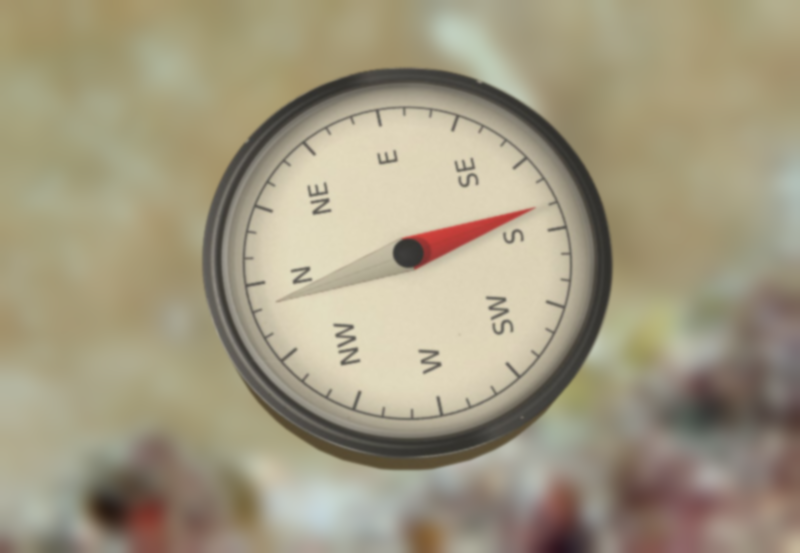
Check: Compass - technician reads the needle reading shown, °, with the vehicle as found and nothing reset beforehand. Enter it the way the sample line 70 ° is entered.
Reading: 170 °
